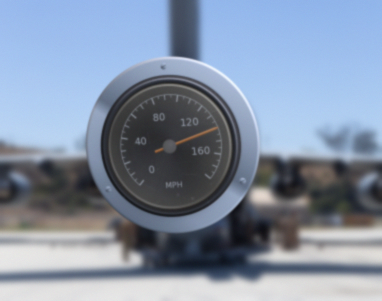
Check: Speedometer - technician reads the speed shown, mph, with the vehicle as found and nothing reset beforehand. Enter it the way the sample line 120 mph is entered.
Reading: 140 mph
